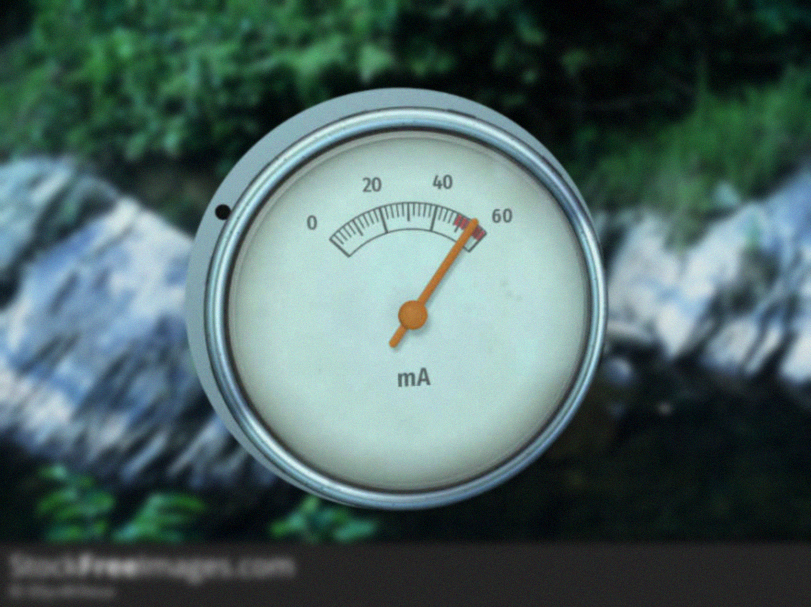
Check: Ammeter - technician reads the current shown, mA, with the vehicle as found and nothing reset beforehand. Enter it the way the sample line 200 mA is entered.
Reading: 54 mA
